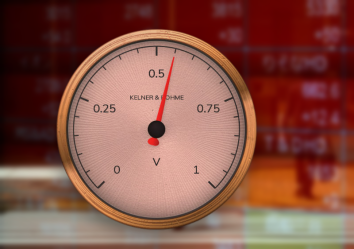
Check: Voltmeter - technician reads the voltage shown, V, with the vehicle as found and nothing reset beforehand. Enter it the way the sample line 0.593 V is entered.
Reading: 0.55 V
